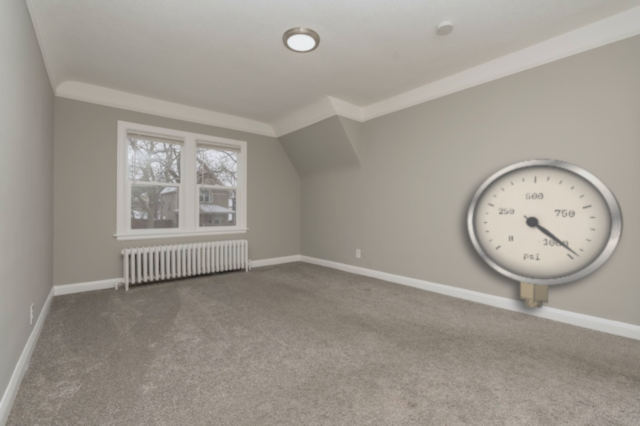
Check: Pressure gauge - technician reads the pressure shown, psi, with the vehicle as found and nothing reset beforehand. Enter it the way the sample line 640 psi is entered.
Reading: 975 psi
